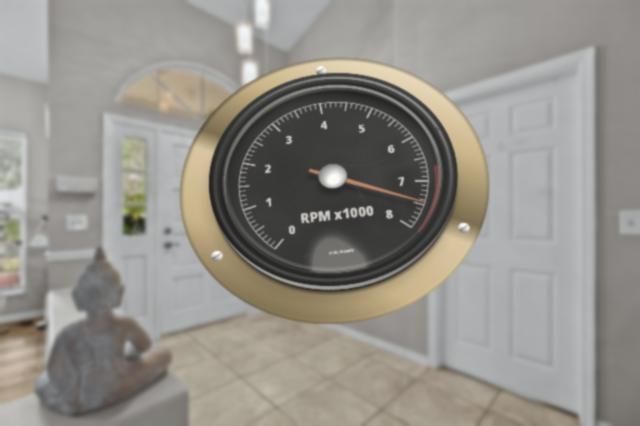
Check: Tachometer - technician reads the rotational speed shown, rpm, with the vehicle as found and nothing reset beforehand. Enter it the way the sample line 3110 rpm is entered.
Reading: 7500 rpm
